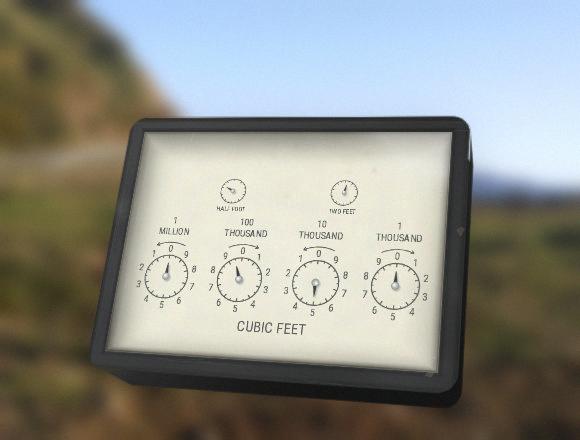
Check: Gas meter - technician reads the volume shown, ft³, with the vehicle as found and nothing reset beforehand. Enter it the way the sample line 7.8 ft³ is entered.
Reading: 995000 ft³
